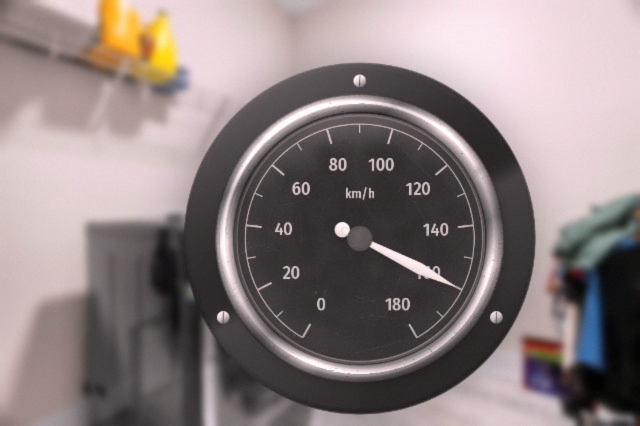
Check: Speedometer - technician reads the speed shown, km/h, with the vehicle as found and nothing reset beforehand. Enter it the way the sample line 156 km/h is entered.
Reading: 160 km/h
